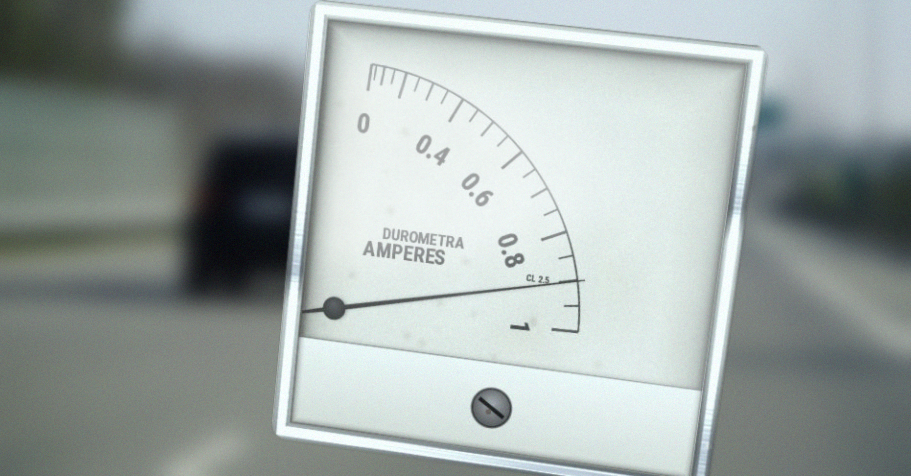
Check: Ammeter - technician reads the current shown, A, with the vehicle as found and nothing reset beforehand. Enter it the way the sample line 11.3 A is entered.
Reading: 0.9 A
